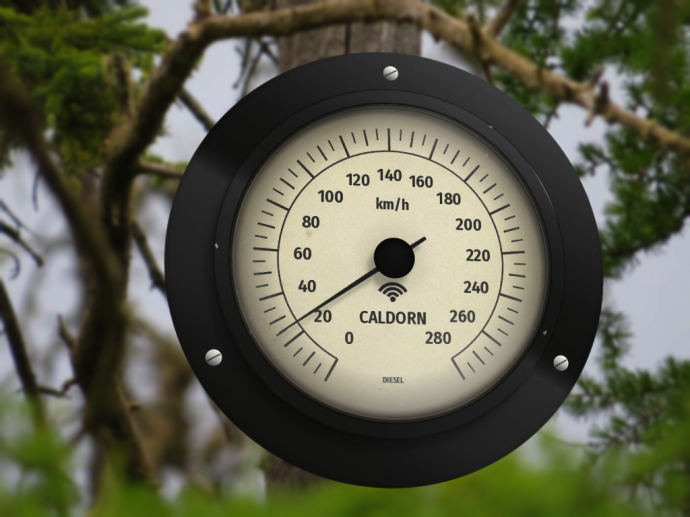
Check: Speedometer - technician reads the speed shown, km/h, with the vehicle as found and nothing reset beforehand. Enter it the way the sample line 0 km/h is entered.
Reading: 25 km/h
